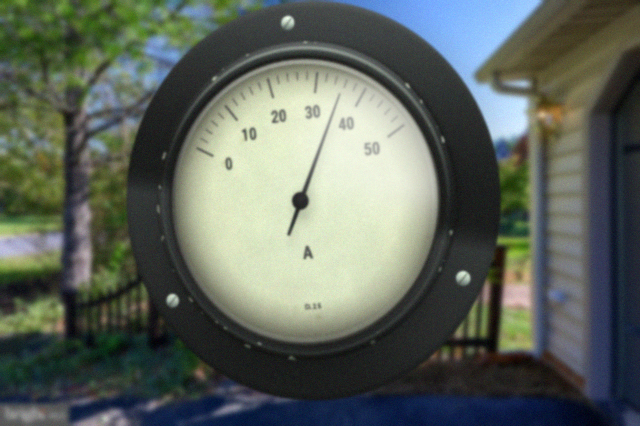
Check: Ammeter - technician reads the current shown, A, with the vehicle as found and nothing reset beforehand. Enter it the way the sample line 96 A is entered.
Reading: 36 A
